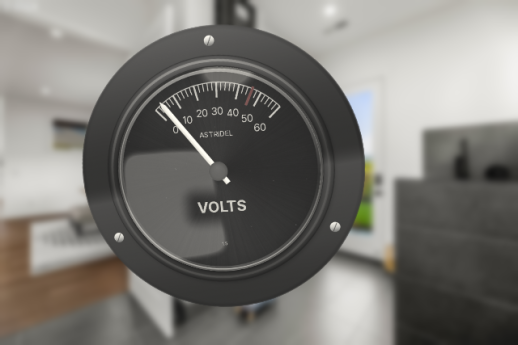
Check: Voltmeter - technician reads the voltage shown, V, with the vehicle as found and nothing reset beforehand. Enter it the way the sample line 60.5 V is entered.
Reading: 4 V
